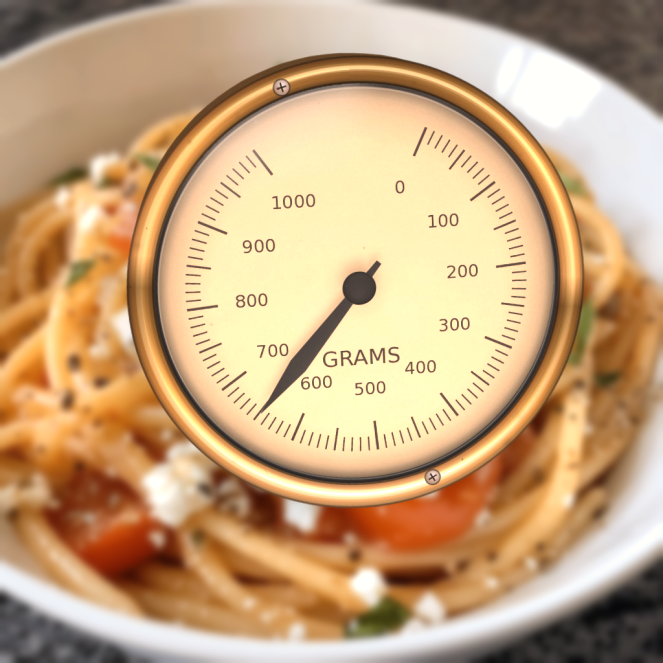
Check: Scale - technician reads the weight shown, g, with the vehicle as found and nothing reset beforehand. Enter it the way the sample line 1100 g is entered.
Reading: 650 g
